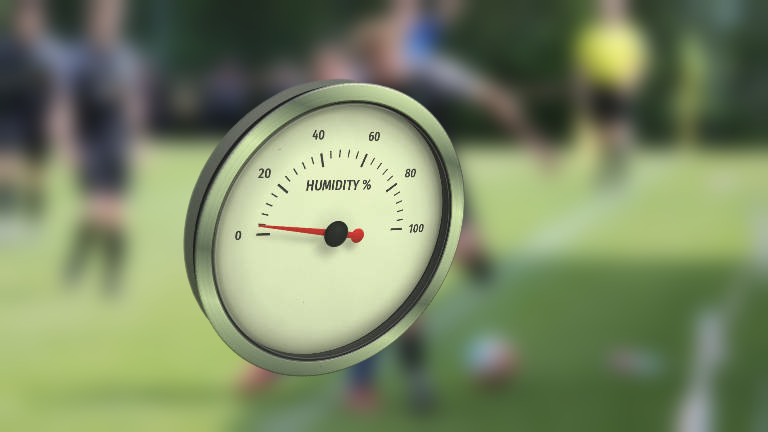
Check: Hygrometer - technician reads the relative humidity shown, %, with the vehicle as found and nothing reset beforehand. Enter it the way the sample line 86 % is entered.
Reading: 4 %
